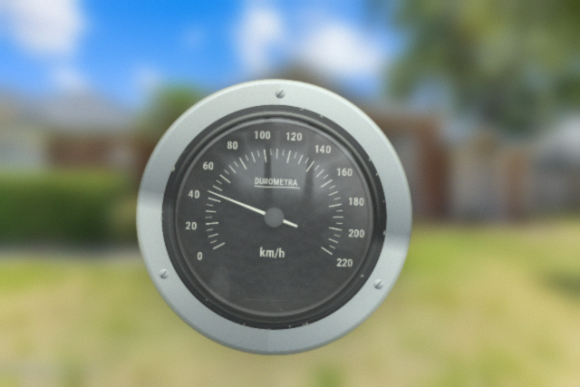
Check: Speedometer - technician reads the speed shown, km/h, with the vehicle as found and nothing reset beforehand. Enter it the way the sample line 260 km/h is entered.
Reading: 45 km/h
